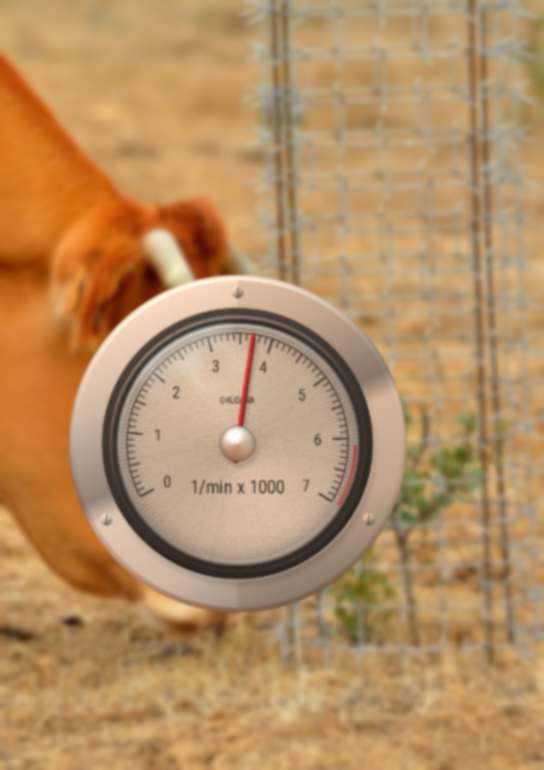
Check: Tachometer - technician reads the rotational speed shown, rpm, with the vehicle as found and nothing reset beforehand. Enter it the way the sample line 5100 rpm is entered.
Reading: 3700 rpm
